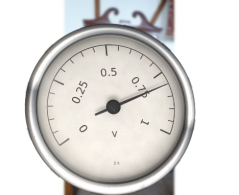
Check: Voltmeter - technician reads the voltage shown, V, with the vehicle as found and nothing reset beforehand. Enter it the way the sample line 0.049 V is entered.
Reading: 0.8 V
